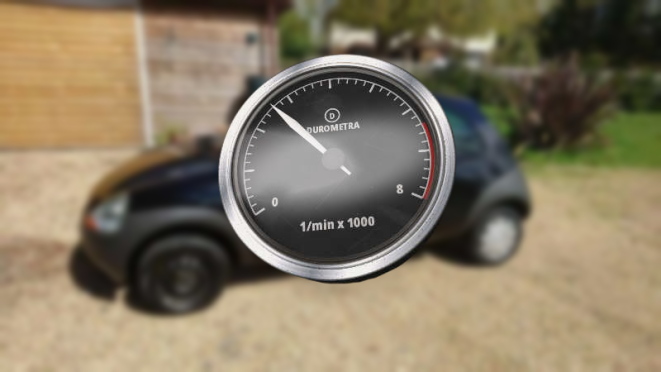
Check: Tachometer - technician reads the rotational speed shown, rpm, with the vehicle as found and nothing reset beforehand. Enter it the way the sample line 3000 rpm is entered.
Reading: 2600 rpm
